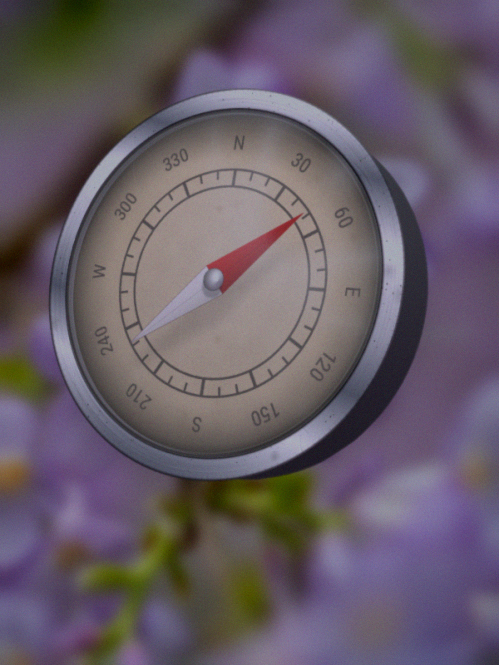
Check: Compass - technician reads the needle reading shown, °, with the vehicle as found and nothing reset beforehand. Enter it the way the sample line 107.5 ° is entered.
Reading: 50 °
